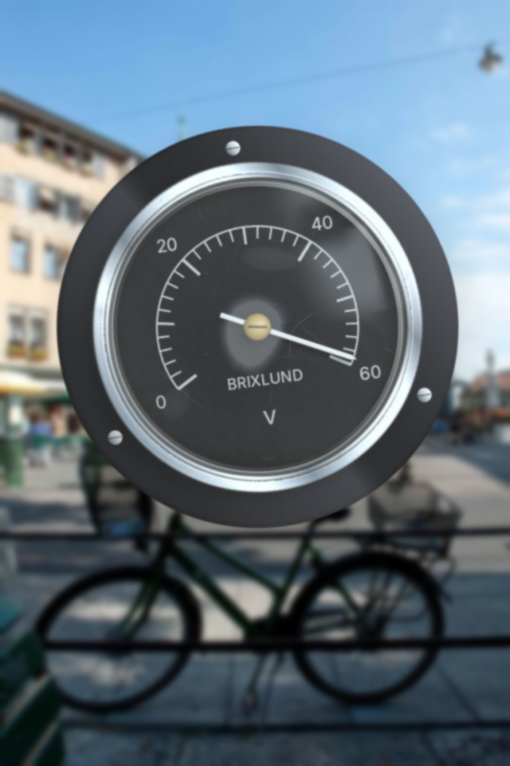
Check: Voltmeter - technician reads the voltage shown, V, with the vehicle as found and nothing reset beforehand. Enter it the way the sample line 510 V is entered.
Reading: 59 V
